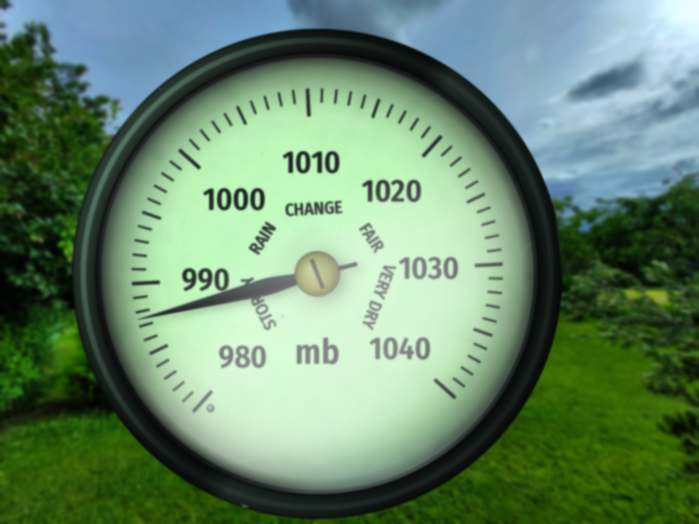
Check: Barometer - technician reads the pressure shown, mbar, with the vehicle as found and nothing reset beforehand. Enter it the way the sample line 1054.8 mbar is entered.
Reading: 987.5 mbar
